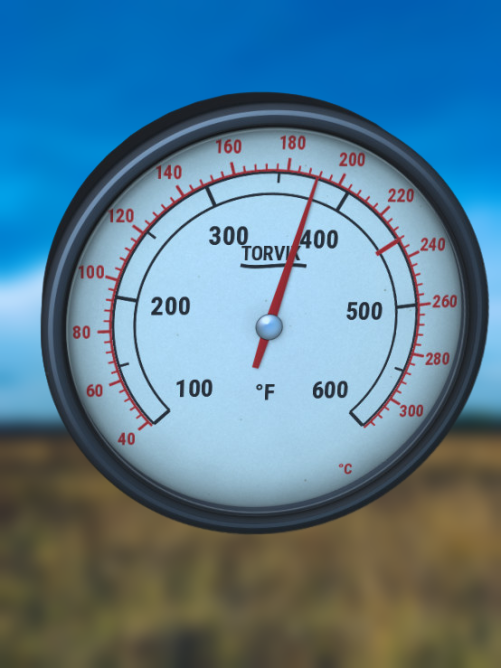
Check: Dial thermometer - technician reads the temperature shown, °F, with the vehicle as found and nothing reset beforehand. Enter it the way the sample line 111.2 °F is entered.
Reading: 375 °F
